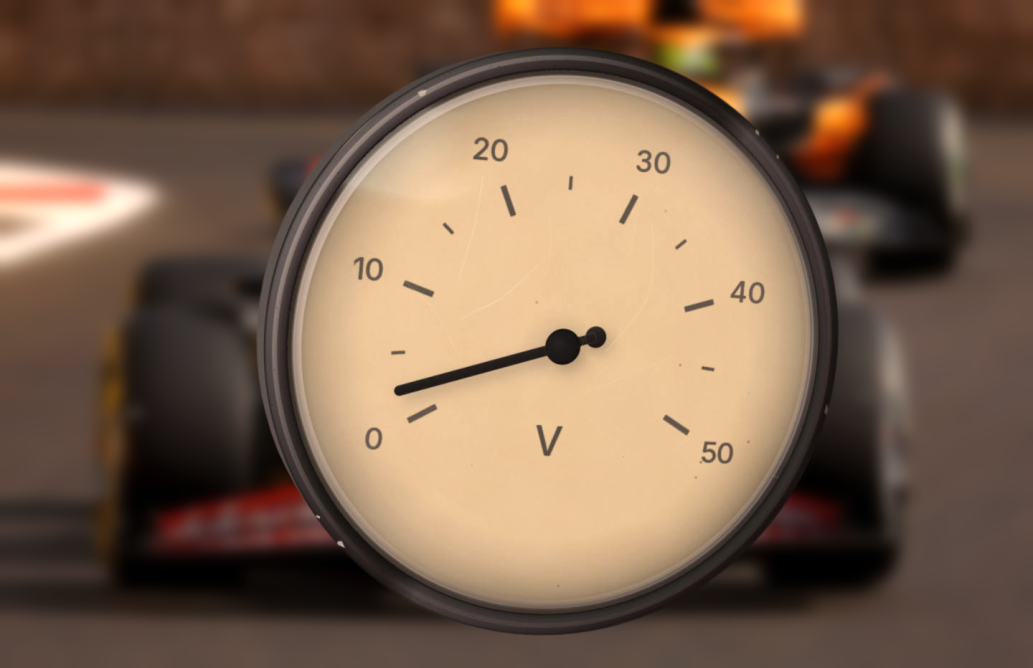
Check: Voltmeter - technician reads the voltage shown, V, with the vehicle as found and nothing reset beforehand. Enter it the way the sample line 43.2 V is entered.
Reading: 2.5 V
